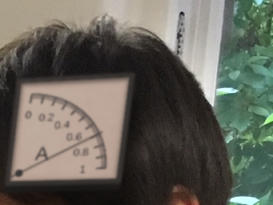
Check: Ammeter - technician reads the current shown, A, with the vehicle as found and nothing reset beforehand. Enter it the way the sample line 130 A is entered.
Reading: 0.7 A
